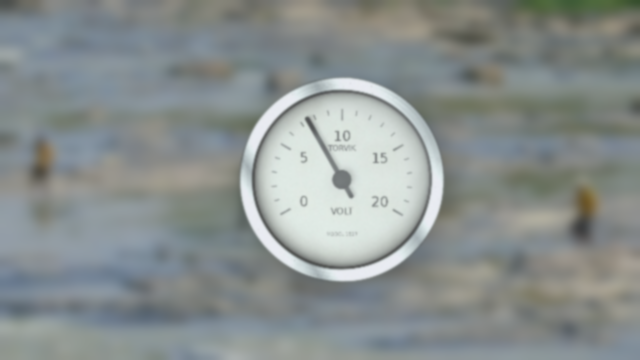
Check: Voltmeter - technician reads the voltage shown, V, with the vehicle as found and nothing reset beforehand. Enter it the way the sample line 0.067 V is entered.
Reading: 7.5 V
